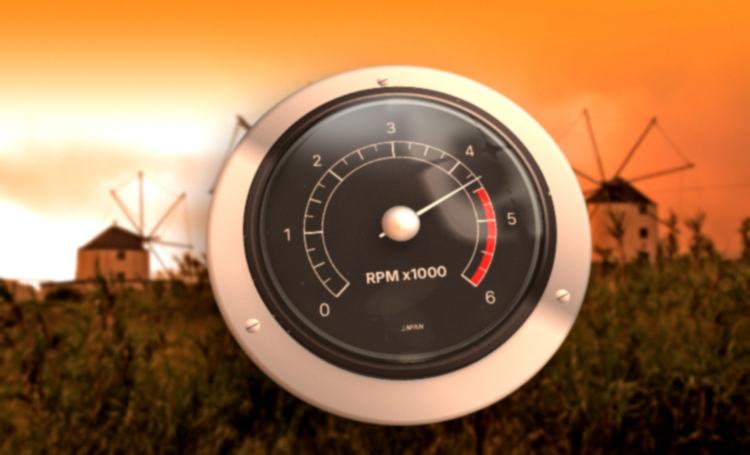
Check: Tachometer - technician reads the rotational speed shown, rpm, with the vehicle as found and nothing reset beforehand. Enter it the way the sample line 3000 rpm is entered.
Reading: 4375 rpm
